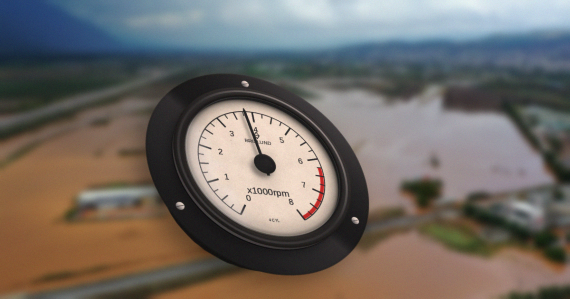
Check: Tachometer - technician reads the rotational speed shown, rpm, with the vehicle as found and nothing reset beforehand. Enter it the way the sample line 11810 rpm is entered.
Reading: 3750 rpm
